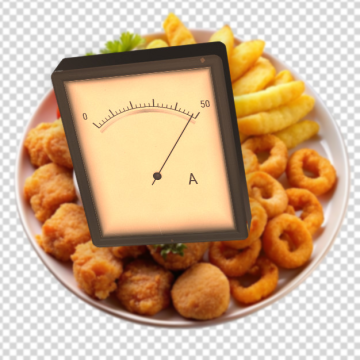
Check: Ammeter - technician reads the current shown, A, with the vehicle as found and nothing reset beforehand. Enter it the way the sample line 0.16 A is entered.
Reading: 48 A
